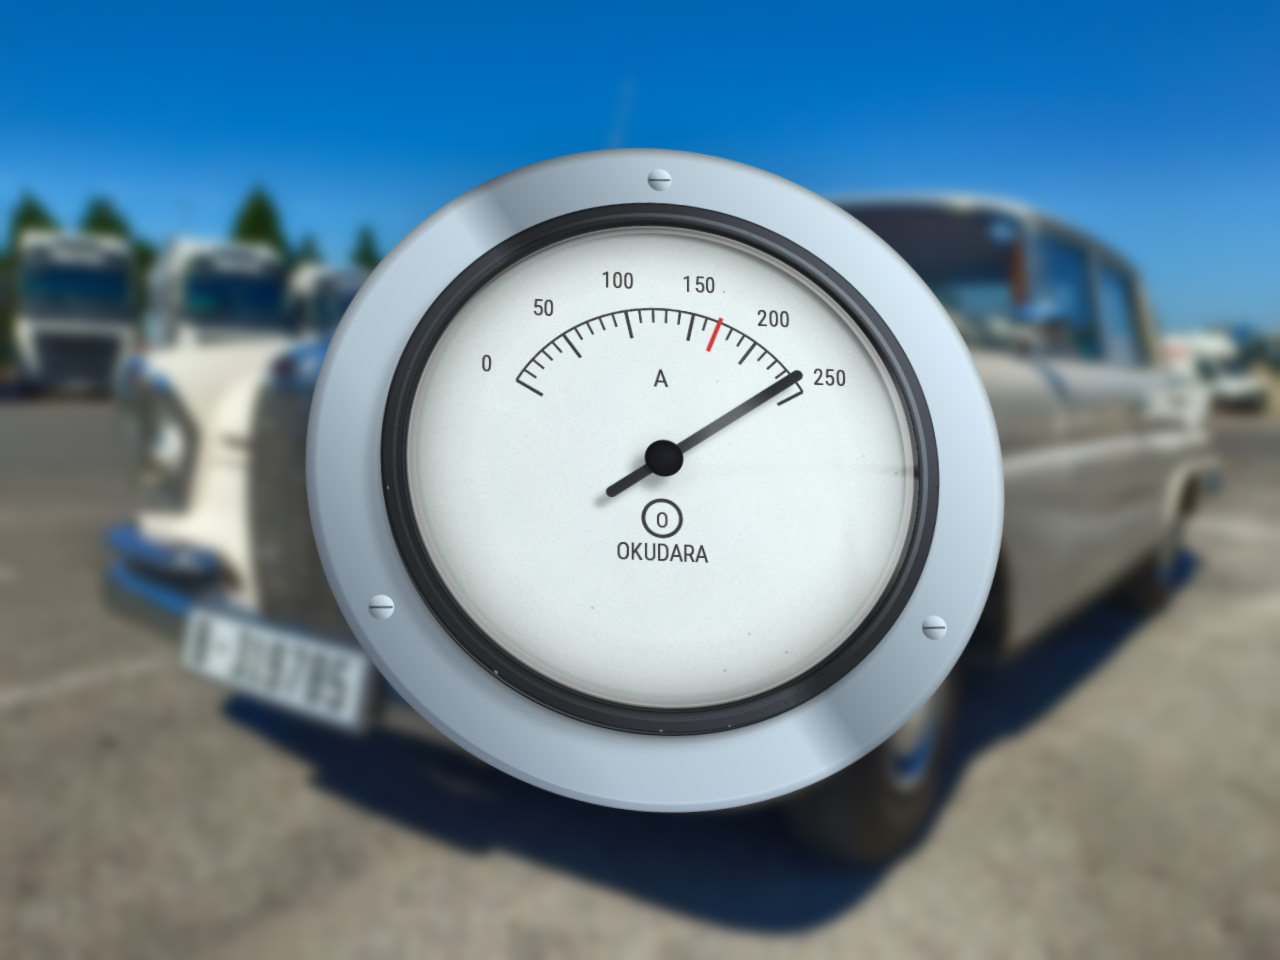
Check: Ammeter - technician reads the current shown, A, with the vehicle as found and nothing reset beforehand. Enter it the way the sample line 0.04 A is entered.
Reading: 240 A
